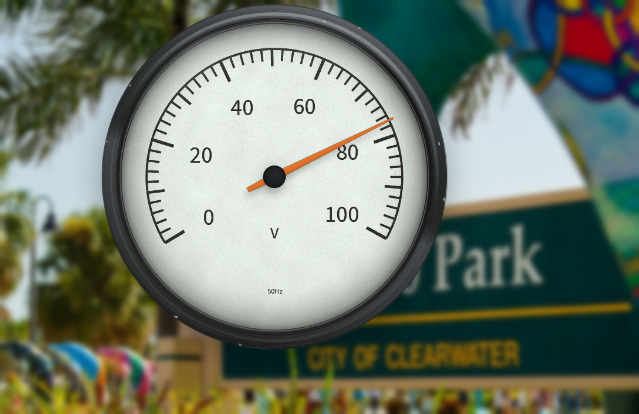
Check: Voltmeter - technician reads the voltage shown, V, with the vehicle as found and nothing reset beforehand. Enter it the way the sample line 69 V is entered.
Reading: 77 V
